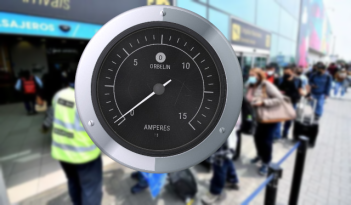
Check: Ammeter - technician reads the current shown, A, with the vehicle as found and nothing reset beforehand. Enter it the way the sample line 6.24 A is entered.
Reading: 0.25 A
